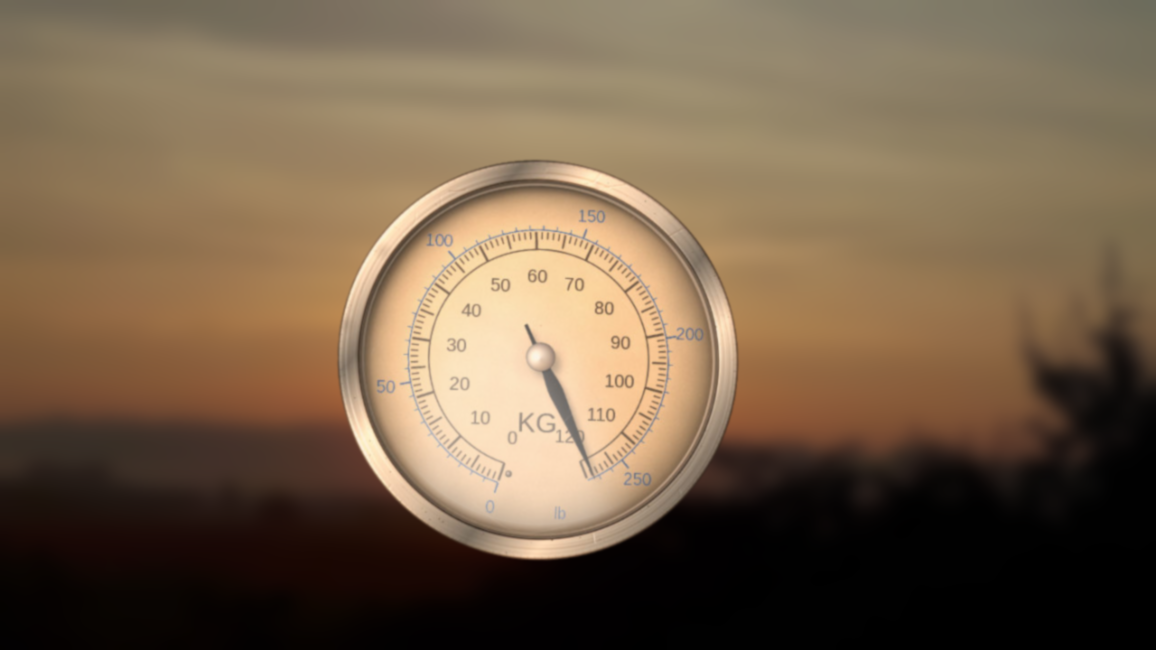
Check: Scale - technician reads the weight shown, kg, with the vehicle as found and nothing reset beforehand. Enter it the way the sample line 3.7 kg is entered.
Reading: 119 kg
